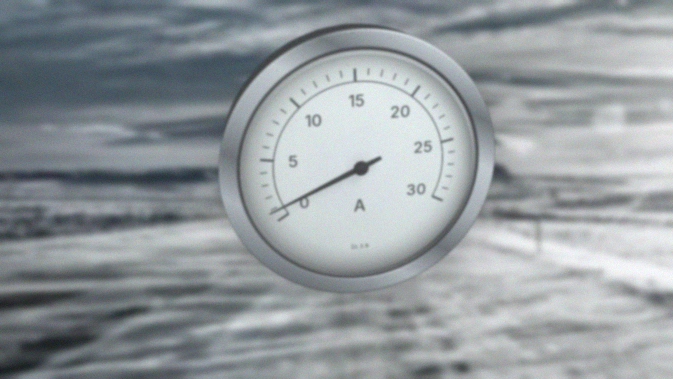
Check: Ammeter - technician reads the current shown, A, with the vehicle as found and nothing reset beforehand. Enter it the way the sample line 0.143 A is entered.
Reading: 1 A
